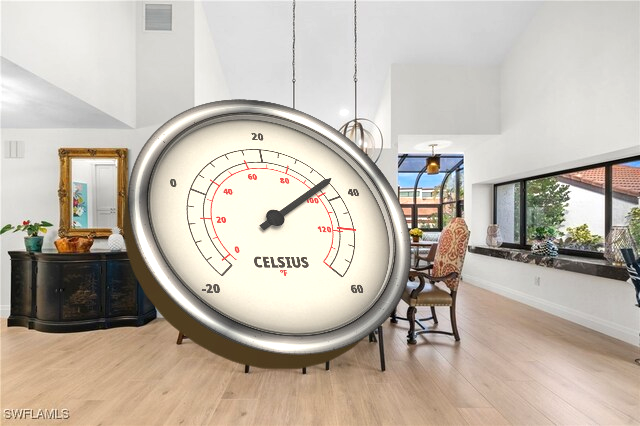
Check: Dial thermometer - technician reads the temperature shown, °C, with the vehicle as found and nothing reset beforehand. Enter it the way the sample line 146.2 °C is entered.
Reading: 36 °C
